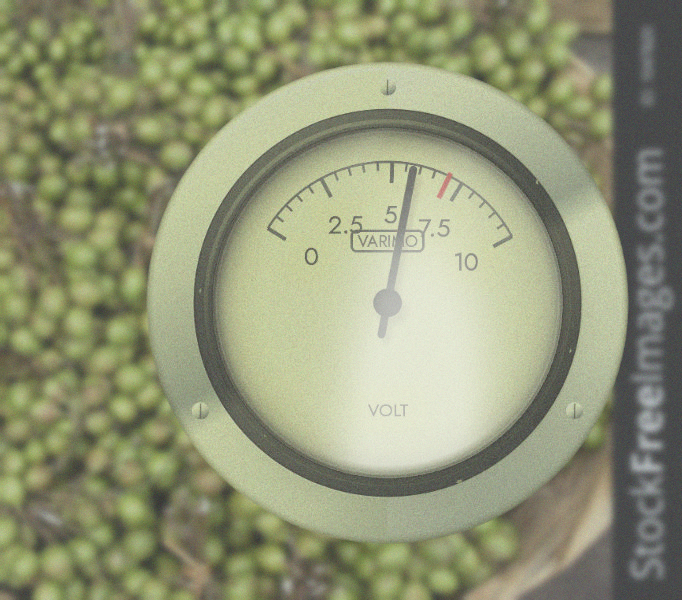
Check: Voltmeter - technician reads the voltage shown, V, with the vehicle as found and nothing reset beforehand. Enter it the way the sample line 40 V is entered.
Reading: 5.75 V
